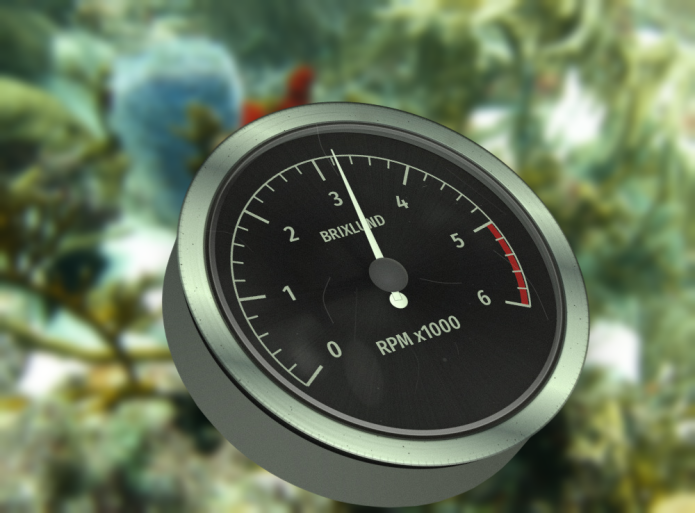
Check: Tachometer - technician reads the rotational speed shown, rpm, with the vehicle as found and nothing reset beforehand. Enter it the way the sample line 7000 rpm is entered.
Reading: 3200 rpm
